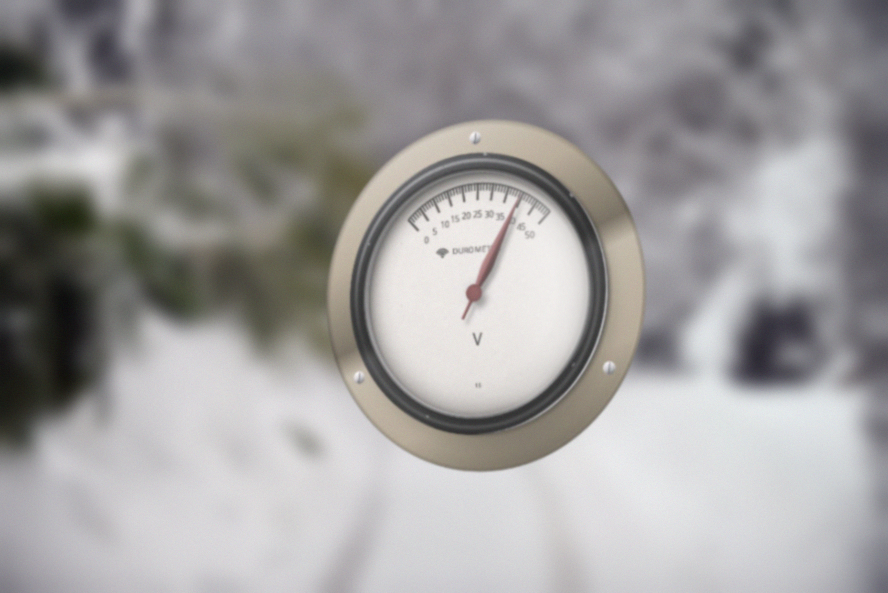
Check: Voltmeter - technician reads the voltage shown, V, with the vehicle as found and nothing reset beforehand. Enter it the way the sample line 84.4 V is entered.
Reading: 40 V
